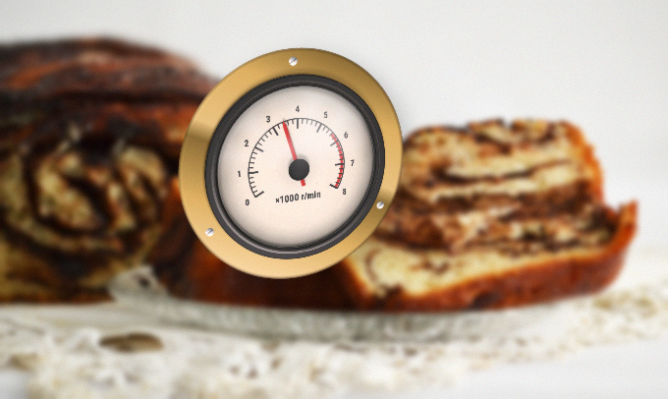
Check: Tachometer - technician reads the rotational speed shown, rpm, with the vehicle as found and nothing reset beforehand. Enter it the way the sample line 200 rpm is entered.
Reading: 3400 rpm
